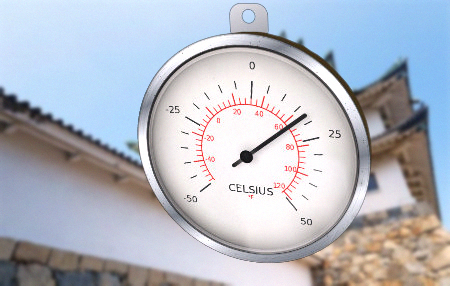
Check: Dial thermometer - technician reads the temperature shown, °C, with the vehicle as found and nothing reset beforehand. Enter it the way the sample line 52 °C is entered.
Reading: 17.5 °C
